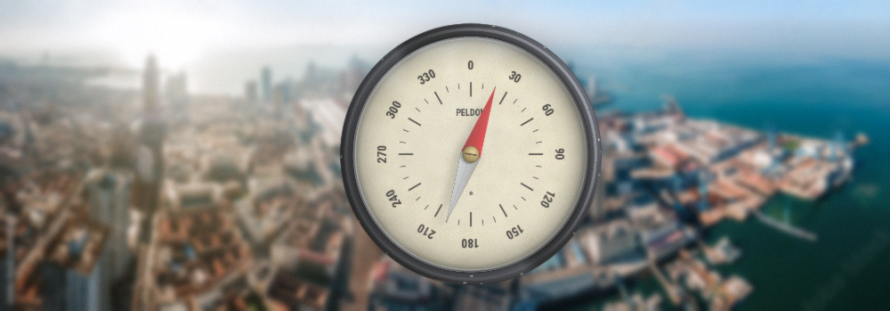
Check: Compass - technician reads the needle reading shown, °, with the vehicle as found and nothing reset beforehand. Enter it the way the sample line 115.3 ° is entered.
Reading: 20 °
